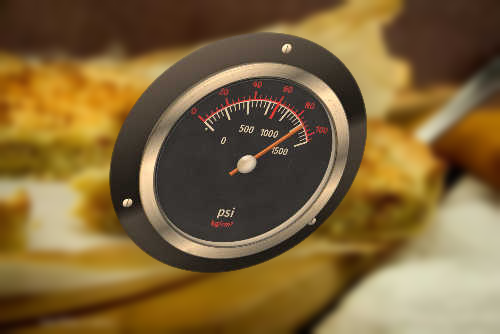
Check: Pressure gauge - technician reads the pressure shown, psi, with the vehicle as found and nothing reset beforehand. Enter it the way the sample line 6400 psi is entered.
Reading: 1250 psi
